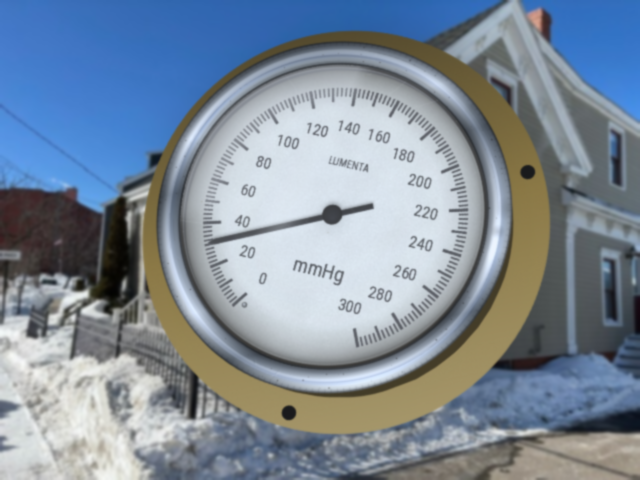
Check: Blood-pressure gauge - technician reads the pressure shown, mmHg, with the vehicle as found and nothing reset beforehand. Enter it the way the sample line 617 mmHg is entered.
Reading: 30 mmHg
